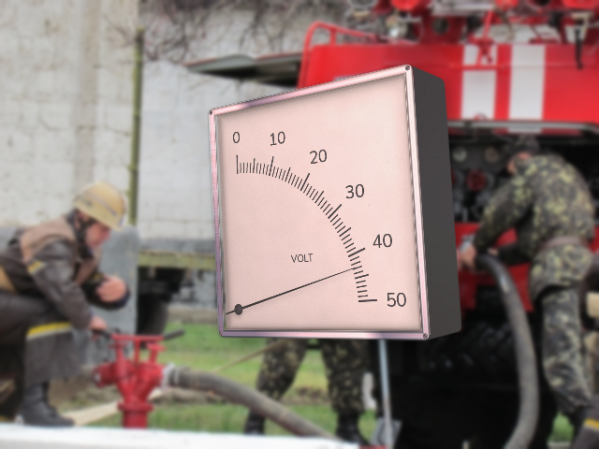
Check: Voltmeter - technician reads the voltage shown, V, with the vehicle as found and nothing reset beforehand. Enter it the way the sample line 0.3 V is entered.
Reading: 43 V
